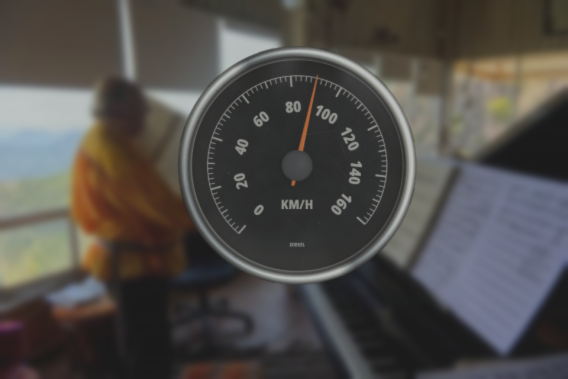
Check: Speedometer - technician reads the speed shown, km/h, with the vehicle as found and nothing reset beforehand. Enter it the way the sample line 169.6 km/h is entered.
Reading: 90 km/h
